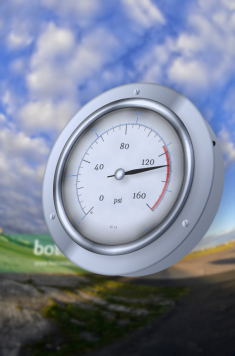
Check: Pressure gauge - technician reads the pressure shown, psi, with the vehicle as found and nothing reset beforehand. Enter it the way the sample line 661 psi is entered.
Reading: 130 psi
